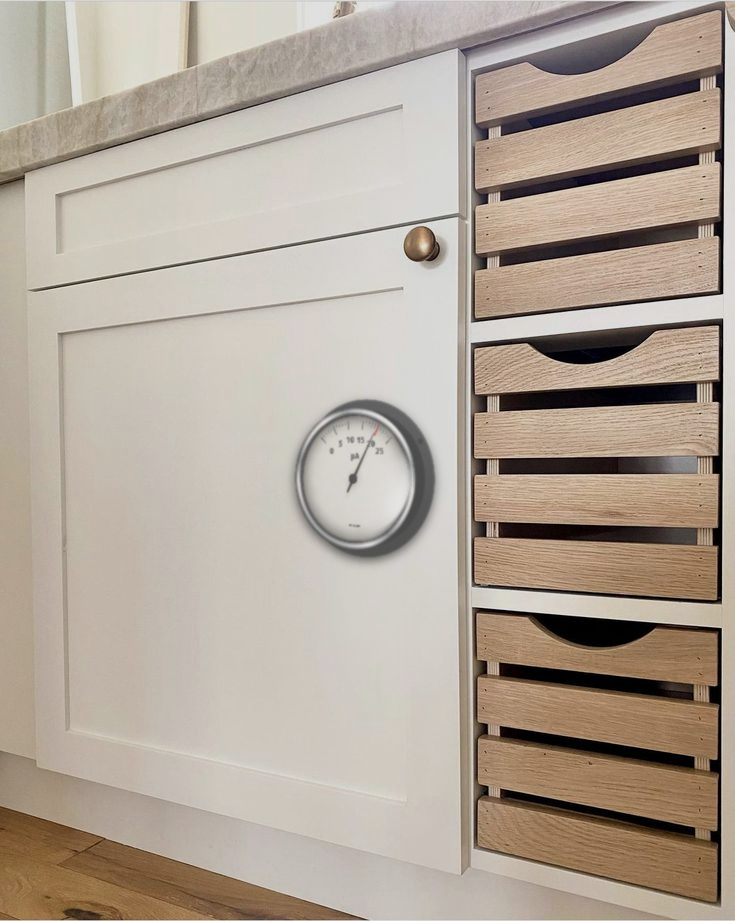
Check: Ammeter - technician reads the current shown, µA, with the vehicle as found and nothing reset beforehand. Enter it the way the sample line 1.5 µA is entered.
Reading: 20 µA
